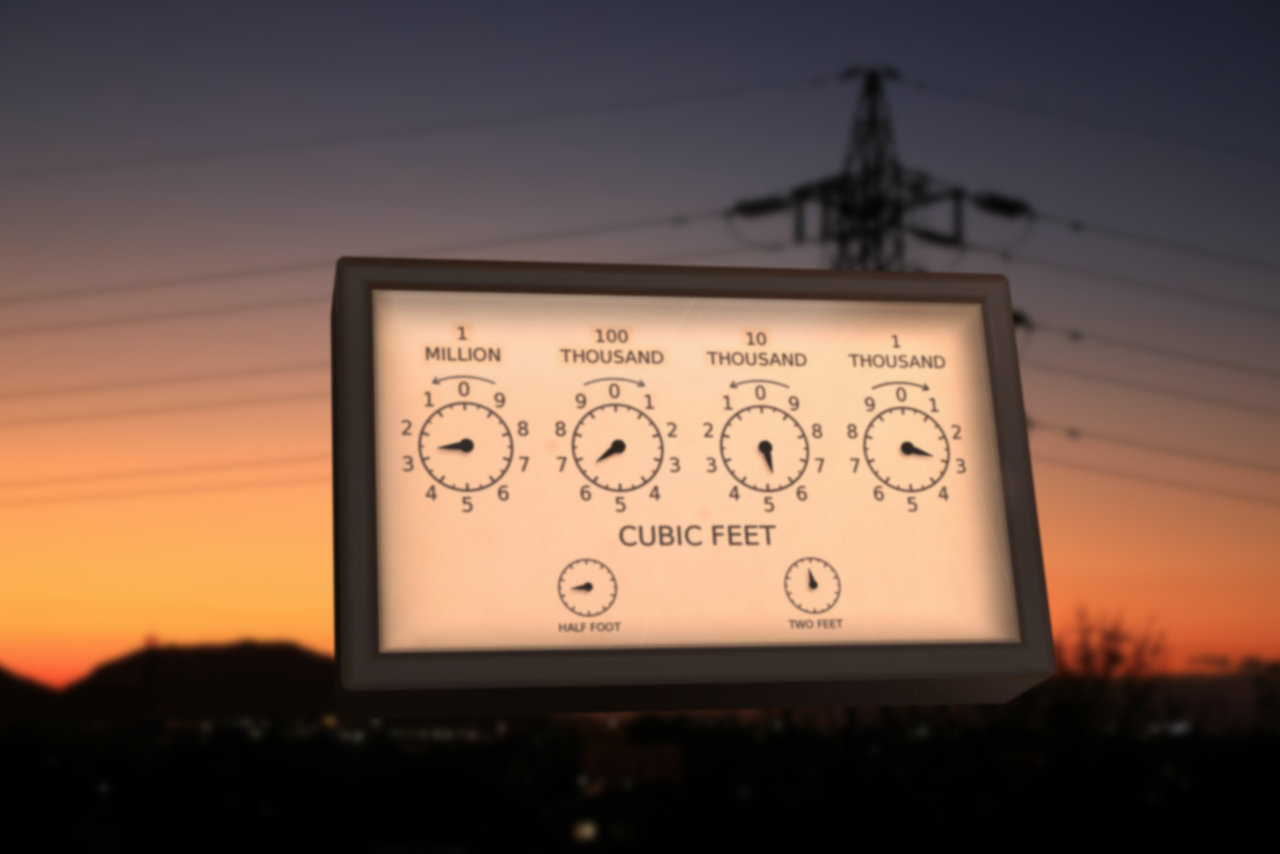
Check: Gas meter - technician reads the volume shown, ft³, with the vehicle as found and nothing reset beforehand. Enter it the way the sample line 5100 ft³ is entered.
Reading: 265300 ft³
